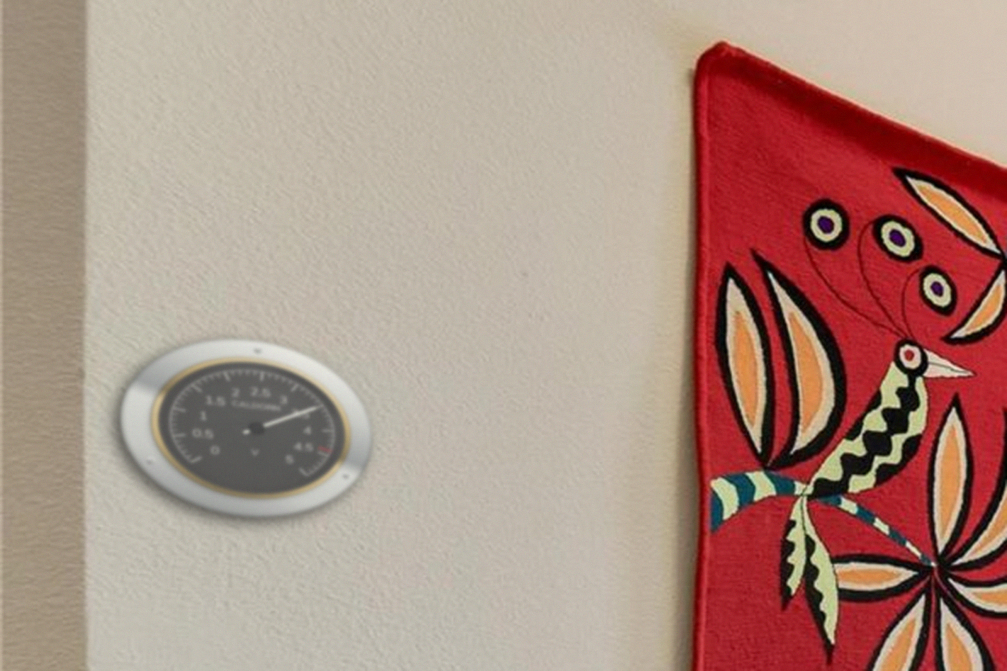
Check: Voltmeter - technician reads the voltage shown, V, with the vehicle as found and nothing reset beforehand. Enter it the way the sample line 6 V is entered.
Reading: 3.5 V
